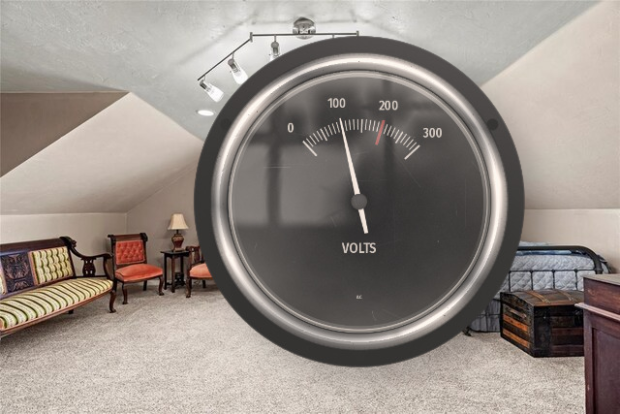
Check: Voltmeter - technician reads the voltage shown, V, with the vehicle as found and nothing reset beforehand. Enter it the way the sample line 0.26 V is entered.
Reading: 100 V
